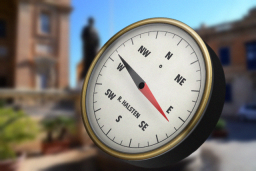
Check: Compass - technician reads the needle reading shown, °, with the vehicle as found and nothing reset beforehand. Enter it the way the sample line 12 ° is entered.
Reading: 100 °
